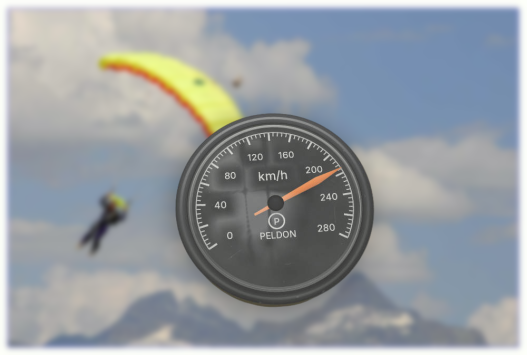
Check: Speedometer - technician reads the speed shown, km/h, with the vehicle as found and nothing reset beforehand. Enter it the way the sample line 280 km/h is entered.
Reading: 216 km/h
